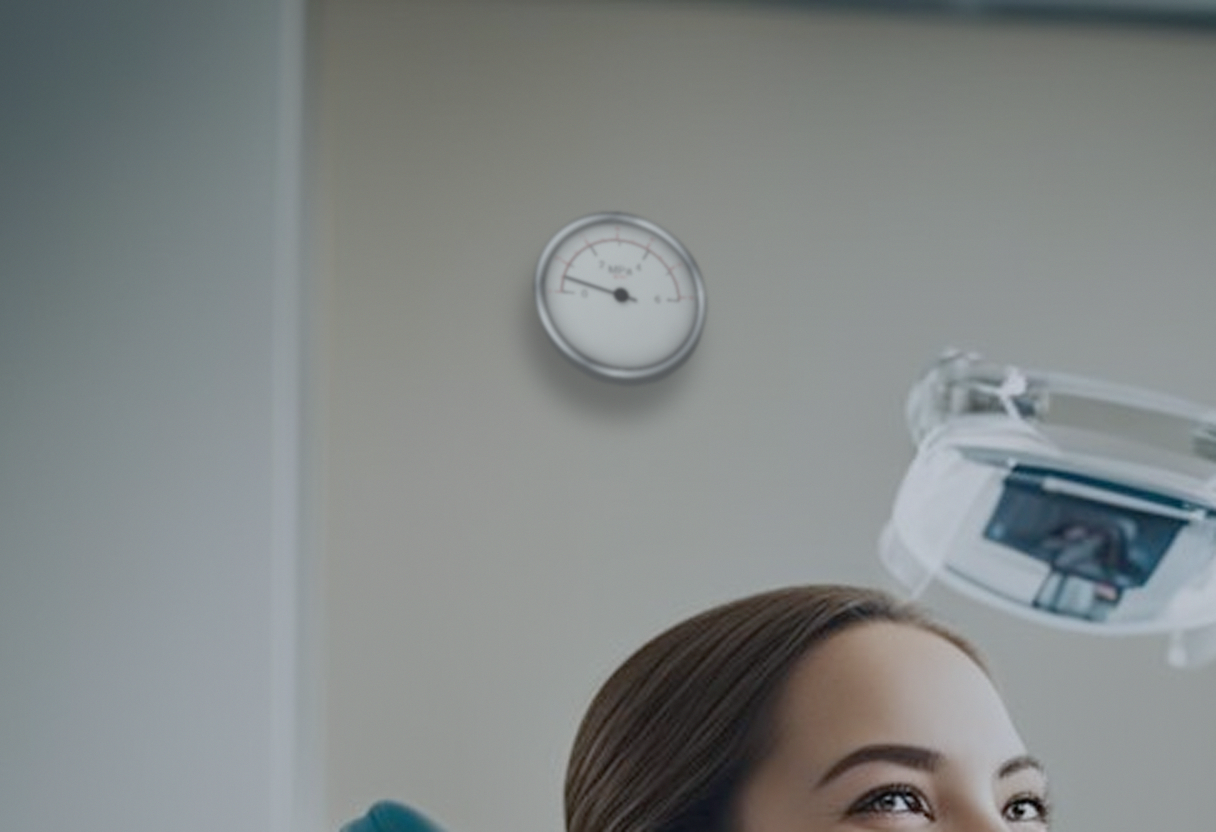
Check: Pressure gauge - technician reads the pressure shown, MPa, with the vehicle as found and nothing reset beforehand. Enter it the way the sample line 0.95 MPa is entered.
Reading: 0.5 MPa
